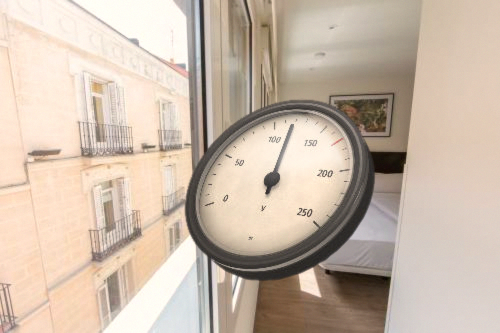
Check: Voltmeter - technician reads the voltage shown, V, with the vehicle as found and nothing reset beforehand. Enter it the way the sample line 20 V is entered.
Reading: 120 V
